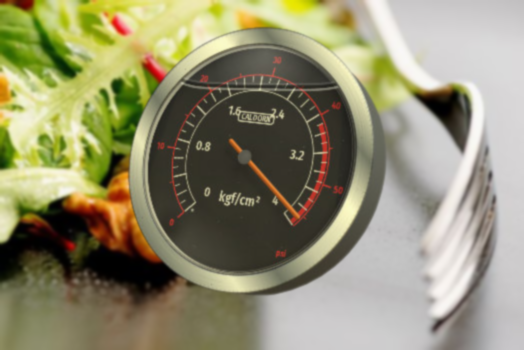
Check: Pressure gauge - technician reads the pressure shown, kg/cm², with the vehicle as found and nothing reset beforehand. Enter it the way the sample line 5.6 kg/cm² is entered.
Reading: 3.9 kg/cm²
